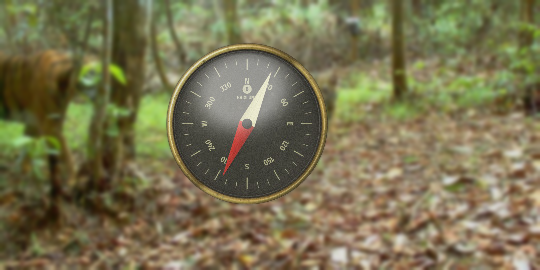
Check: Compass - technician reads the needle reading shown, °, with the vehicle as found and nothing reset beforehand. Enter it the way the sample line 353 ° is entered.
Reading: 205 °
